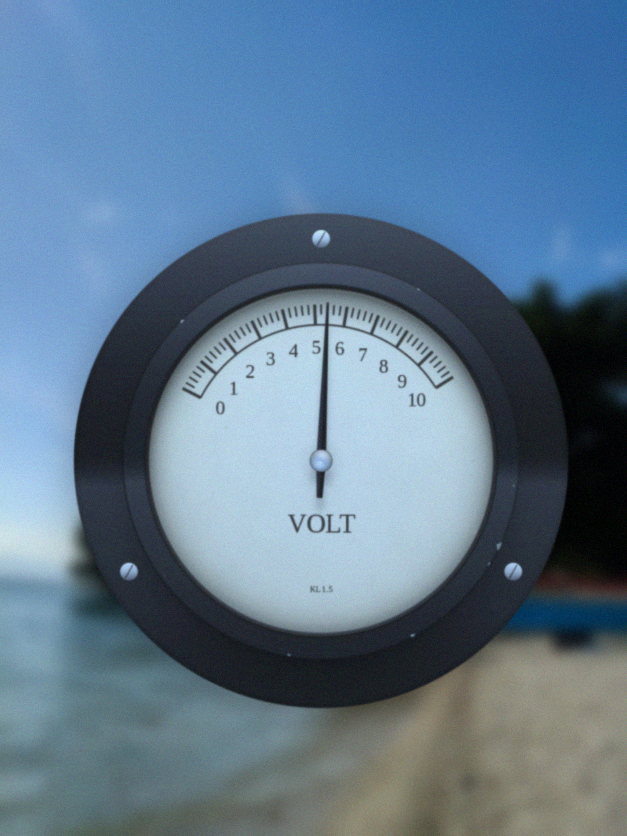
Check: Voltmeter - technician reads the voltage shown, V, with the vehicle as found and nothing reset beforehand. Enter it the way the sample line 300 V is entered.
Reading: 5.4 V
